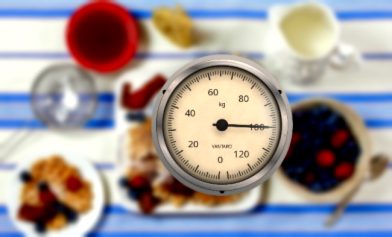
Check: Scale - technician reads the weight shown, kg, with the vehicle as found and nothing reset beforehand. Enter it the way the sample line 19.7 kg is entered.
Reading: 100 kg
